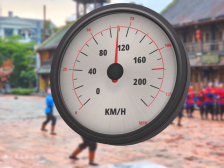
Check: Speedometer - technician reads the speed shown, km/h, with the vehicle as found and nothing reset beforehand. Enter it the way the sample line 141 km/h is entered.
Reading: 110 km/h
